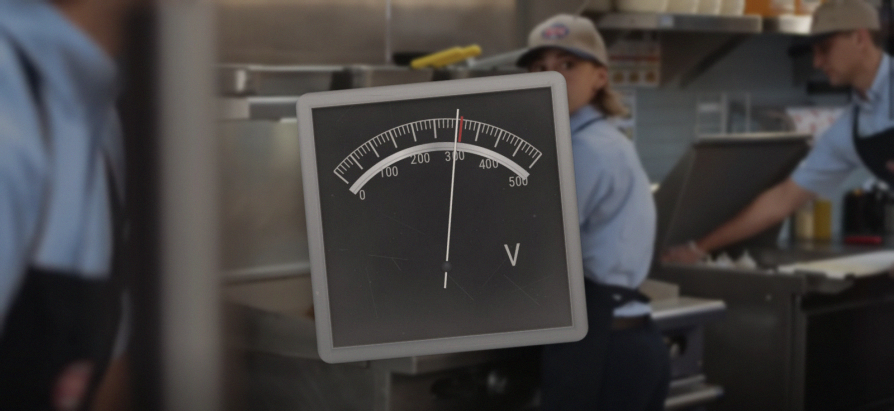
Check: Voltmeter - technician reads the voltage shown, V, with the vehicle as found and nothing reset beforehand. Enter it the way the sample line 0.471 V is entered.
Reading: 300 V
